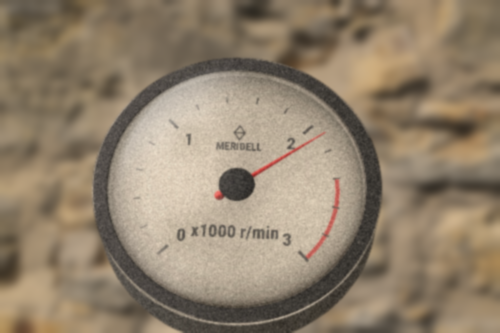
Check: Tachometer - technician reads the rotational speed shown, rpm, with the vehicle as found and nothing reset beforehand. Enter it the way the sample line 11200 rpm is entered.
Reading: 2100 rpm
